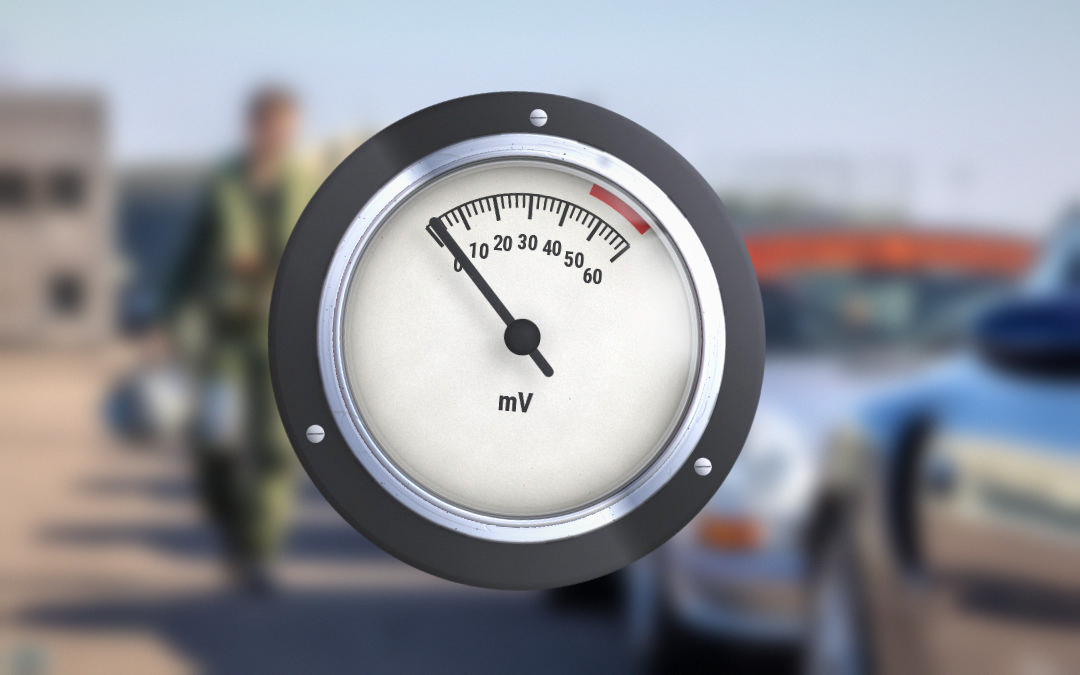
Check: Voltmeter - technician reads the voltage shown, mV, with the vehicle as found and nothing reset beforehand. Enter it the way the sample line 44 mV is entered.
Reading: 2 mV
